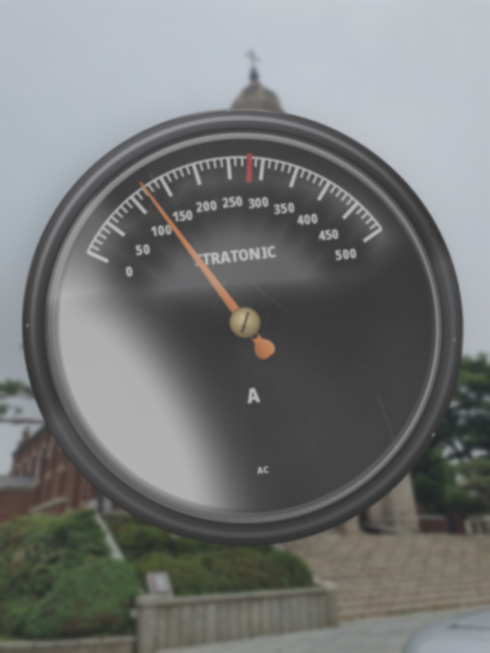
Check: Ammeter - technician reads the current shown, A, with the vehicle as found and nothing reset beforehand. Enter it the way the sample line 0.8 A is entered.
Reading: 120 A
